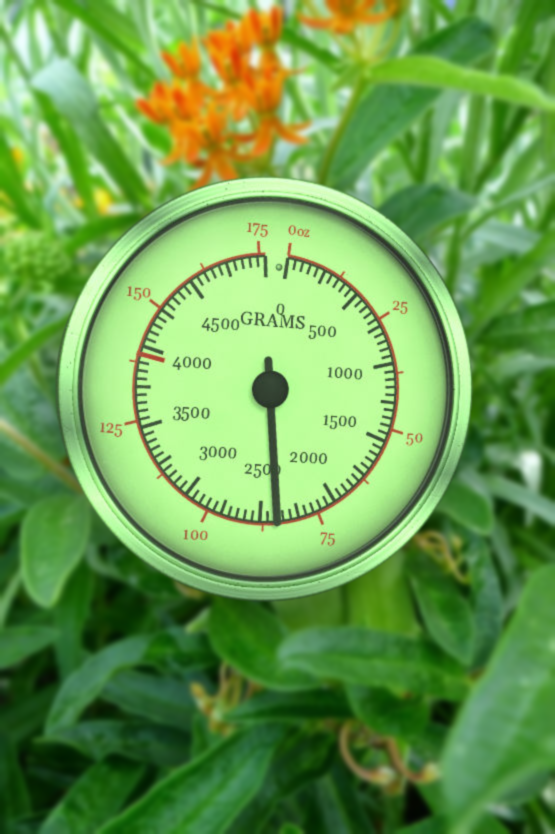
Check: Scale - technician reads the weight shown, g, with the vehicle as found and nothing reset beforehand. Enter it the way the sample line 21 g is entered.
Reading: 2400 g
